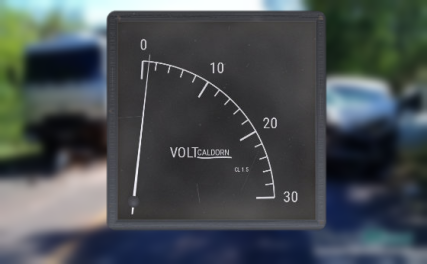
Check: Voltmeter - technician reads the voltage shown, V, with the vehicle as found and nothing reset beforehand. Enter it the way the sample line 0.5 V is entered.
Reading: 1 V
